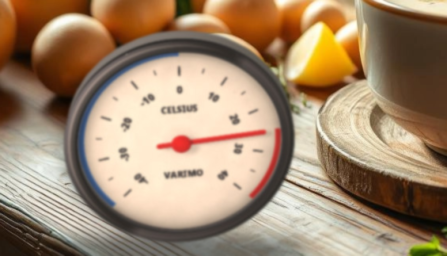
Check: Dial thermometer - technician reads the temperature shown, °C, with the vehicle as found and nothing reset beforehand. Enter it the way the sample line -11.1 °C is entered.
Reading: 25 °C
